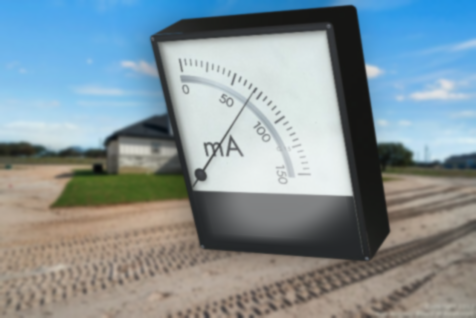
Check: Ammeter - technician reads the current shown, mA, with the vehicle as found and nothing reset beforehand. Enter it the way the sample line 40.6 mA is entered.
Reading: 70 mA
